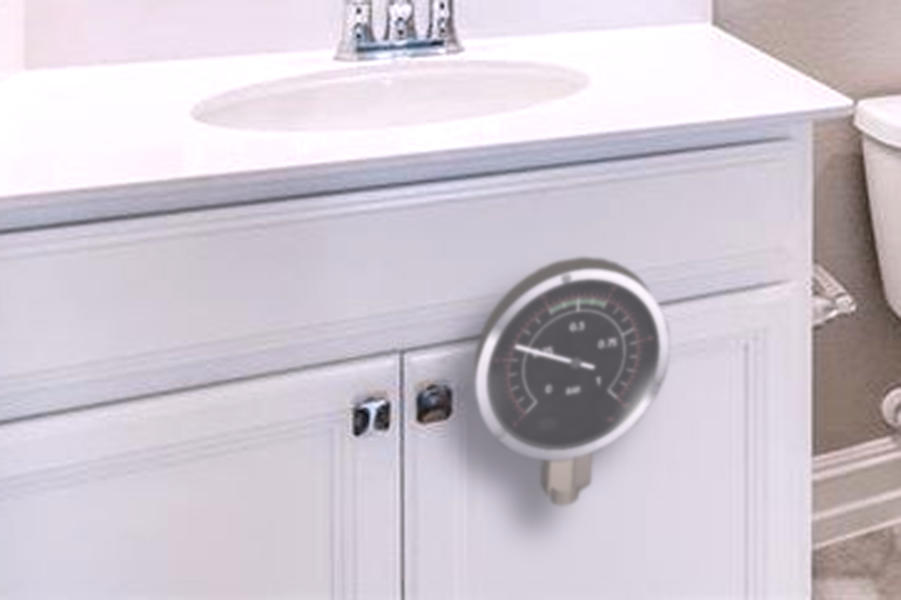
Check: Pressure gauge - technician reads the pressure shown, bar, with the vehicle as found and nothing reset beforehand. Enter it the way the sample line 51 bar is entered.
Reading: 0.25 bar
